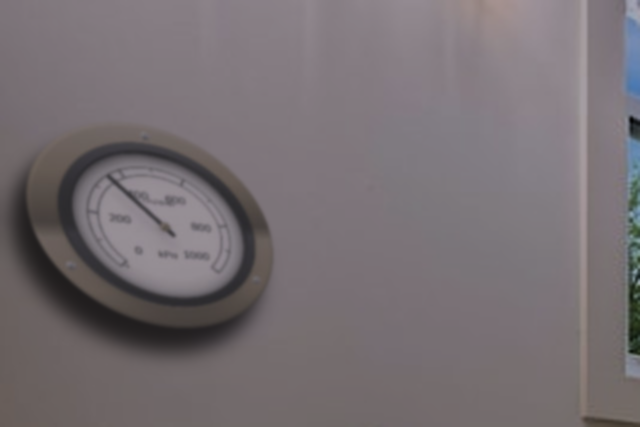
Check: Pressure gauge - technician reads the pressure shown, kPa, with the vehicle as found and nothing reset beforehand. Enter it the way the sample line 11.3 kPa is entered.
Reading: 350 kPa
